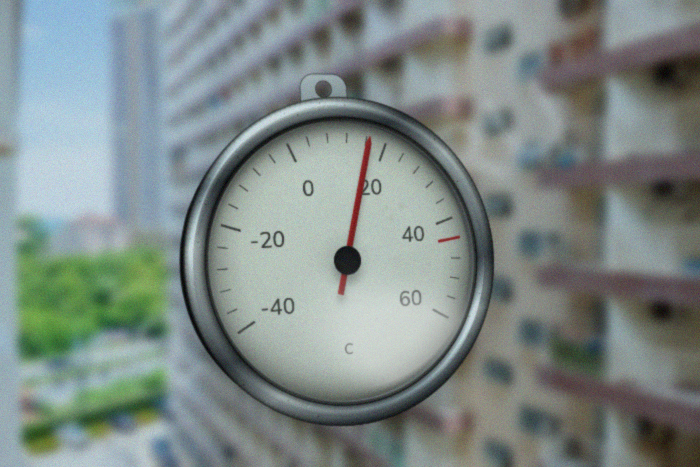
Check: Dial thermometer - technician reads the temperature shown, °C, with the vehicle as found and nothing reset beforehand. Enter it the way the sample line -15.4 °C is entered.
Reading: 16 °C
